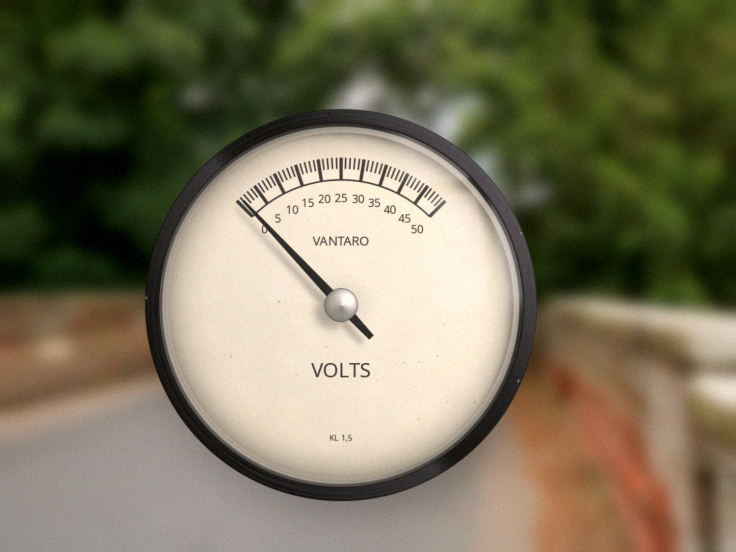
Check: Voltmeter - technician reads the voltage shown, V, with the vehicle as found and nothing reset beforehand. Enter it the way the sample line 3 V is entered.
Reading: 1 V
